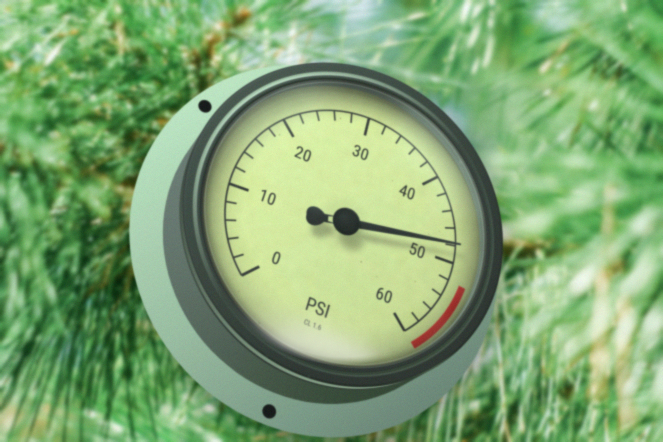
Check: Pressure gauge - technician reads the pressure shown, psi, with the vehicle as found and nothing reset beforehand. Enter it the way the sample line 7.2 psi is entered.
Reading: 48 psi
